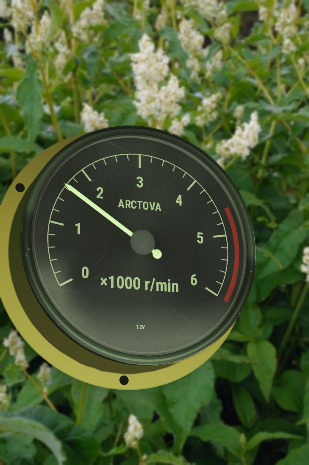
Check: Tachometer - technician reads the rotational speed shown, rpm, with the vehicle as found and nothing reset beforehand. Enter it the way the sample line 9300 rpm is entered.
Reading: 1600 rpm
